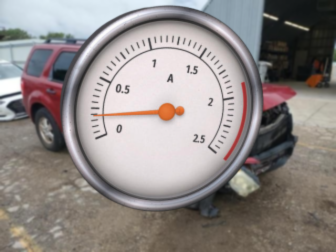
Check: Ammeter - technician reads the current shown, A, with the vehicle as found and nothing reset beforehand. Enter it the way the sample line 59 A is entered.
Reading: 0.2 A
